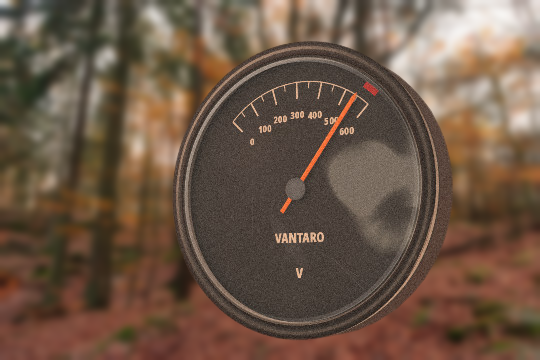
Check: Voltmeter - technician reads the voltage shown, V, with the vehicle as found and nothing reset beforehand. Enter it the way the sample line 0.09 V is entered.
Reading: 550 V
